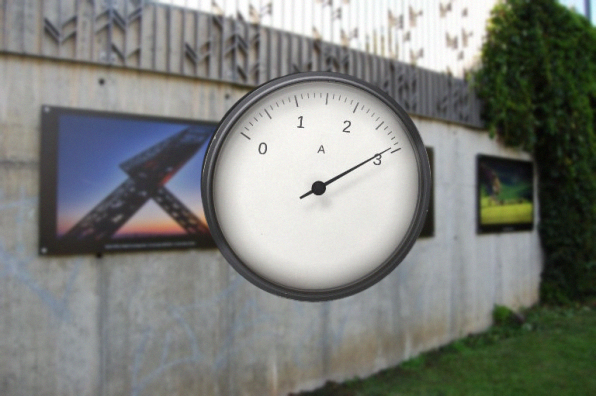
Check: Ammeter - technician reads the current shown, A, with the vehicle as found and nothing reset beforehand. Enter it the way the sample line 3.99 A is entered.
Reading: 2.9 A
